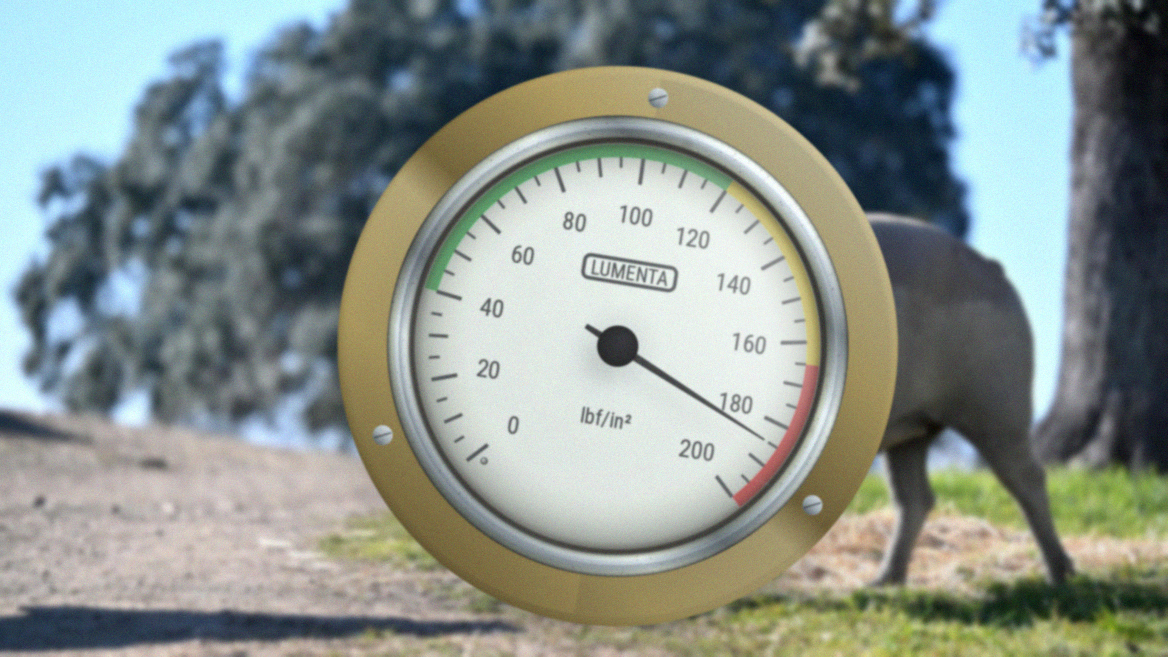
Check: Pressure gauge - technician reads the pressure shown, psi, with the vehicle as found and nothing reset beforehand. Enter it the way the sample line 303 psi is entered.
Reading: 185 psi
